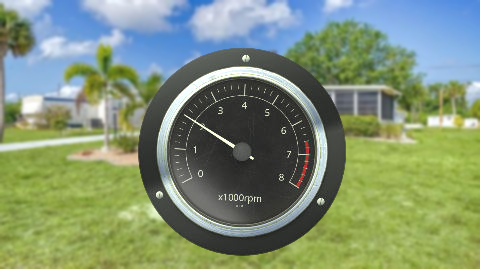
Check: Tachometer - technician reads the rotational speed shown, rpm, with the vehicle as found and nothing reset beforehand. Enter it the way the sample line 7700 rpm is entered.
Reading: 2000 rpm
